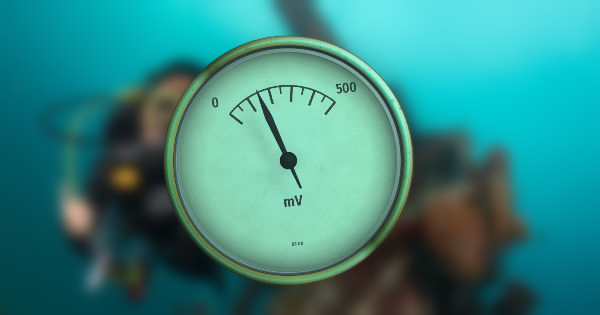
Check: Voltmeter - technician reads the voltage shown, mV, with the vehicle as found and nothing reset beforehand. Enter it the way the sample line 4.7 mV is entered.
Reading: 150 mV
